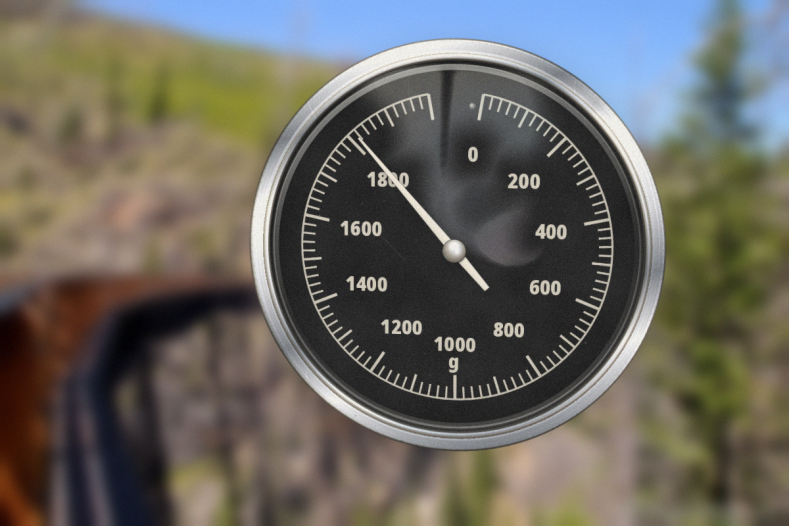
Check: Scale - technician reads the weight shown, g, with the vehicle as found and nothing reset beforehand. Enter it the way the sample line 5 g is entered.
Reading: 1820 g
